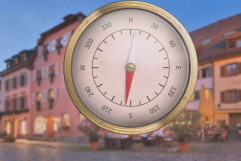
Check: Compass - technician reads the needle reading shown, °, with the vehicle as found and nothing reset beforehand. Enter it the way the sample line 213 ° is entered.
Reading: 187.5 °
